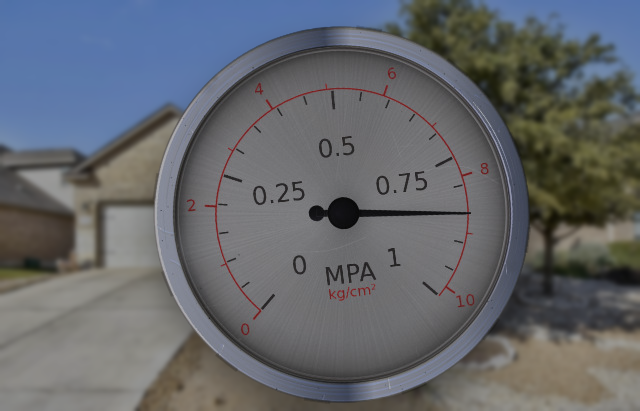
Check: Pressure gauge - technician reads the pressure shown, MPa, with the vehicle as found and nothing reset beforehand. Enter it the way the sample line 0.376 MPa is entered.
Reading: 0.85 MPa
